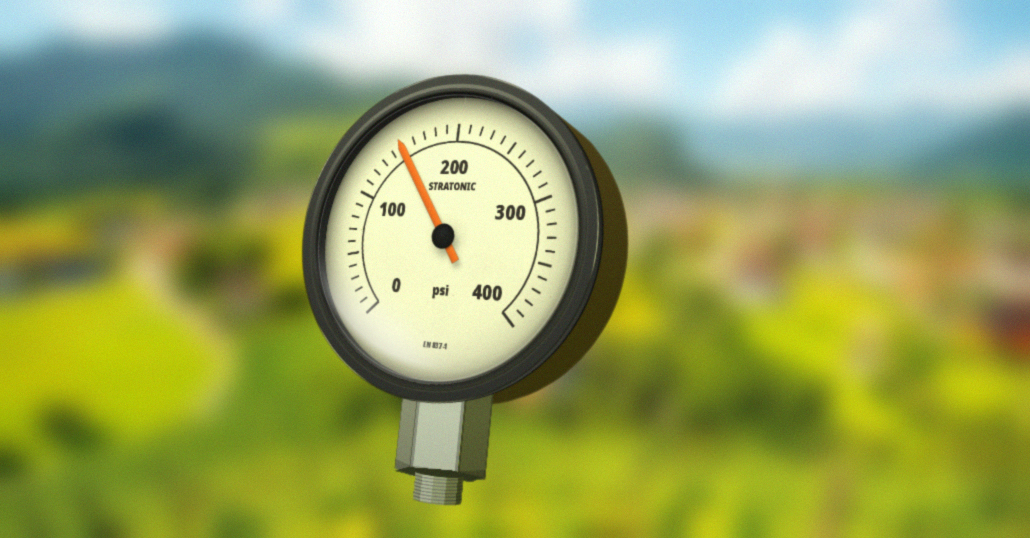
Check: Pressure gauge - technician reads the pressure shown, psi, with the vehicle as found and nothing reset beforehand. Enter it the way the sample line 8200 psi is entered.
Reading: 150 psi
